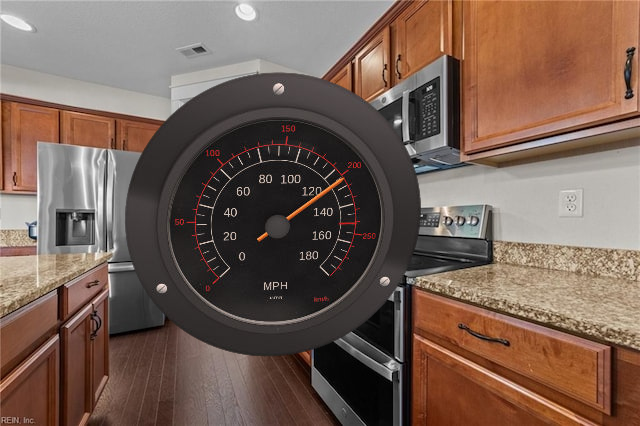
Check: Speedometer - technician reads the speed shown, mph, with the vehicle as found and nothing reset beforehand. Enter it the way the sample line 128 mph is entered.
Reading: 125 mph
